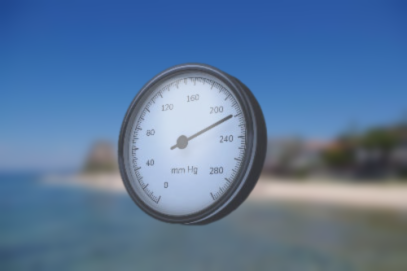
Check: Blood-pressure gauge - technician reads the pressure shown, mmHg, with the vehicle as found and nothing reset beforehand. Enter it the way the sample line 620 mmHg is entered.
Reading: 220 mmHg
